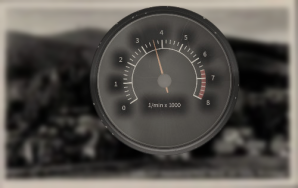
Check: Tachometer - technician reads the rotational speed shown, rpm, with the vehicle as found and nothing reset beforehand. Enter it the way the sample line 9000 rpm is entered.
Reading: 3600 rpm
